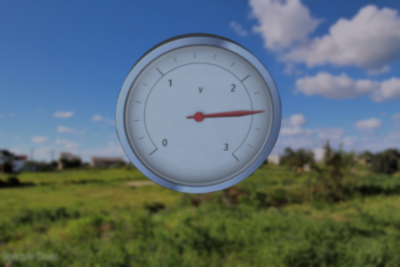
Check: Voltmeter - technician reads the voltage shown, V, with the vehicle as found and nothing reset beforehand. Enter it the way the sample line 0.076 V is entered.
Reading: 2.4 V
